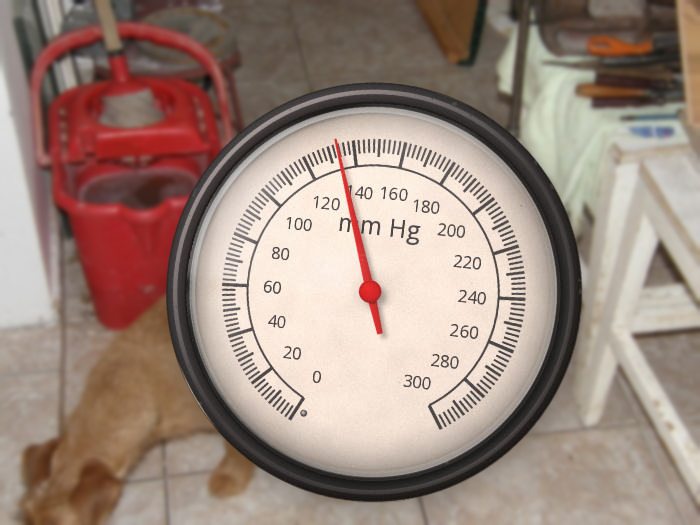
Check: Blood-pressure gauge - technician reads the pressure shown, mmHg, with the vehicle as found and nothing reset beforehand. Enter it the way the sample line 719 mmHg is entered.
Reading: 134 mmHg
